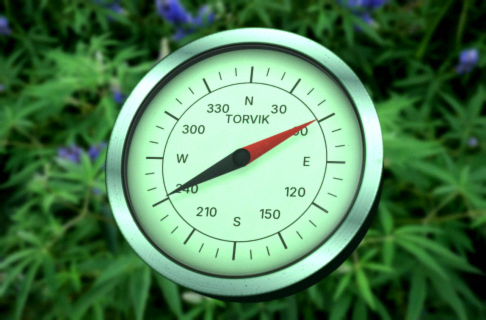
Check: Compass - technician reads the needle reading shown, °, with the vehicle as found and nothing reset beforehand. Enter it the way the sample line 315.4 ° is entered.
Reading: 60 °
